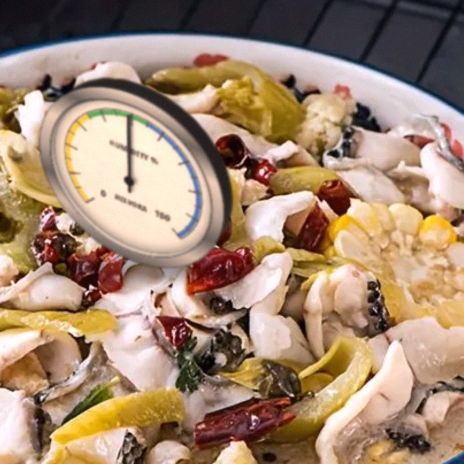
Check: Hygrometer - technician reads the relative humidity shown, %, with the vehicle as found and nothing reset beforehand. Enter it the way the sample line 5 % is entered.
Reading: 50 %
